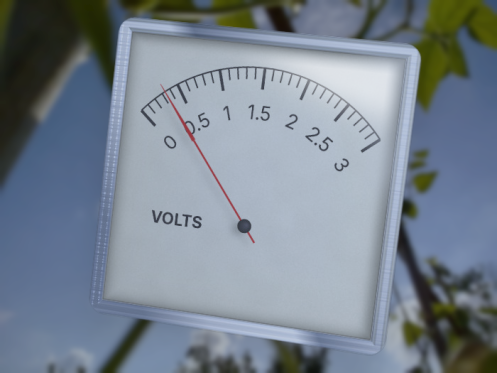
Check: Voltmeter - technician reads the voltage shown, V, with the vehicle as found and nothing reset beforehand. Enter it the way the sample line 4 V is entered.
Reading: 0.35 V
